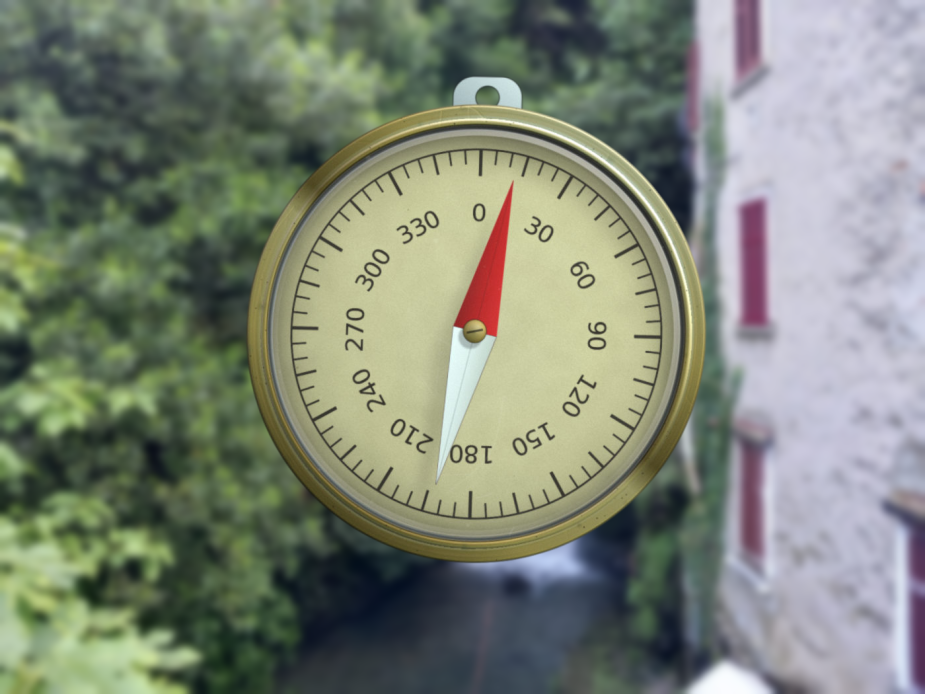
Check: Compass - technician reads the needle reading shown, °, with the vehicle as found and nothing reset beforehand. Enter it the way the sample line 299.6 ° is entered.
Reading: 12.5 °
